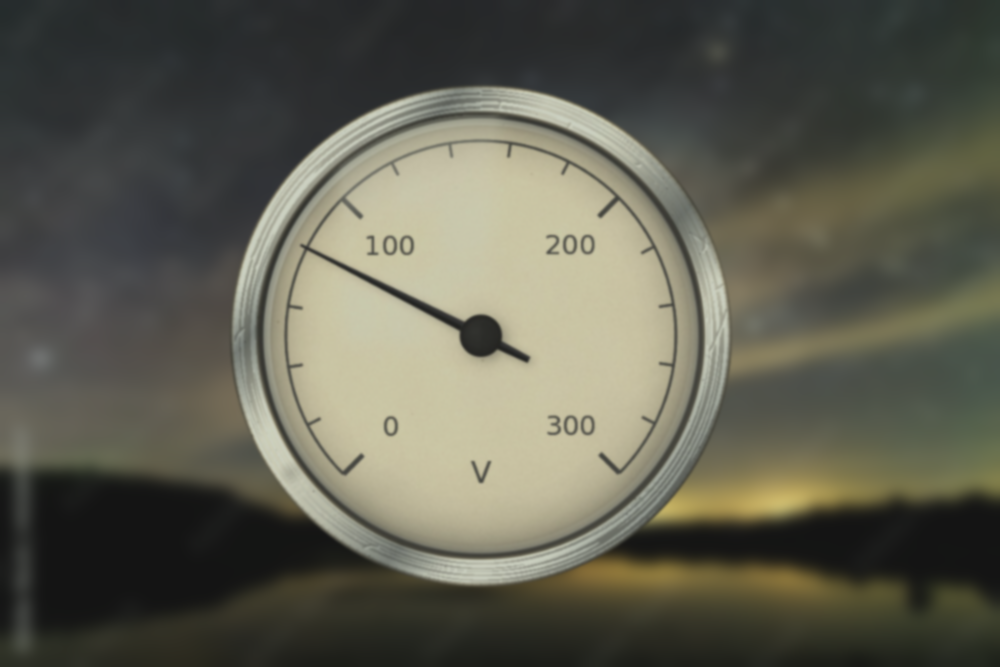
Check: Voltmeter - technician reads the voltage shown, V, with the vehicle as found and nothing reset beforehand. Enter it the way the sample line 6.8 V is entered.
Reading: 80 V
